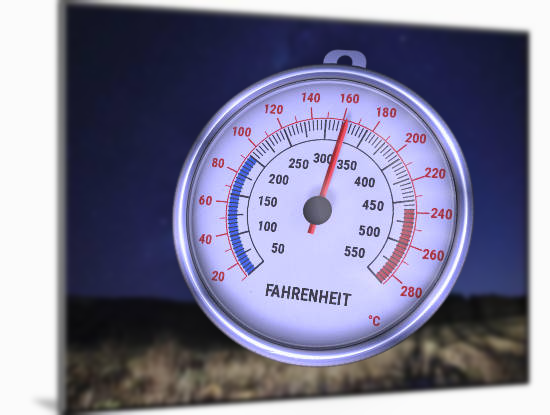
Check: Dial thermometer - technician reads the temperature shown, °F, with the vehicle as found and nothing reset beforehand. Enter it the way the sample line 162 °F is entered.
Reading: 325 °F
